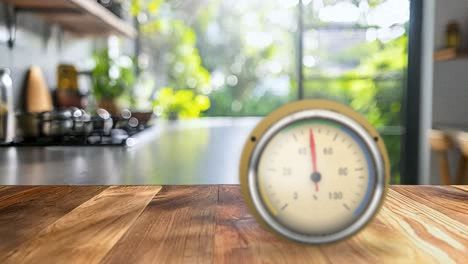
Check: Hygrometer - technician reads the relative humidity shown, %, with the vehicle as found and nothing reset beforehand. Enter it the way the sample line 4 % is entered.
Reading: 48 %
